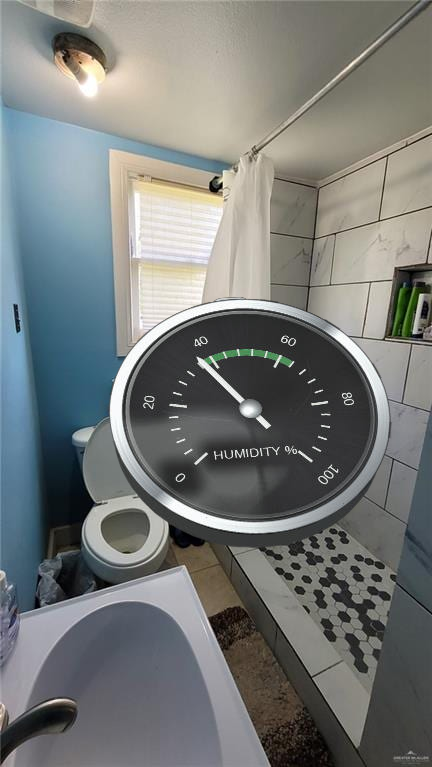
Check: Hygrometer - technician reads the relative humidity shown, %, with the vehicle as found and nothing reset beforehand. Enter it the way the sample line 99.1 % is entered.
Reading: 36 %
